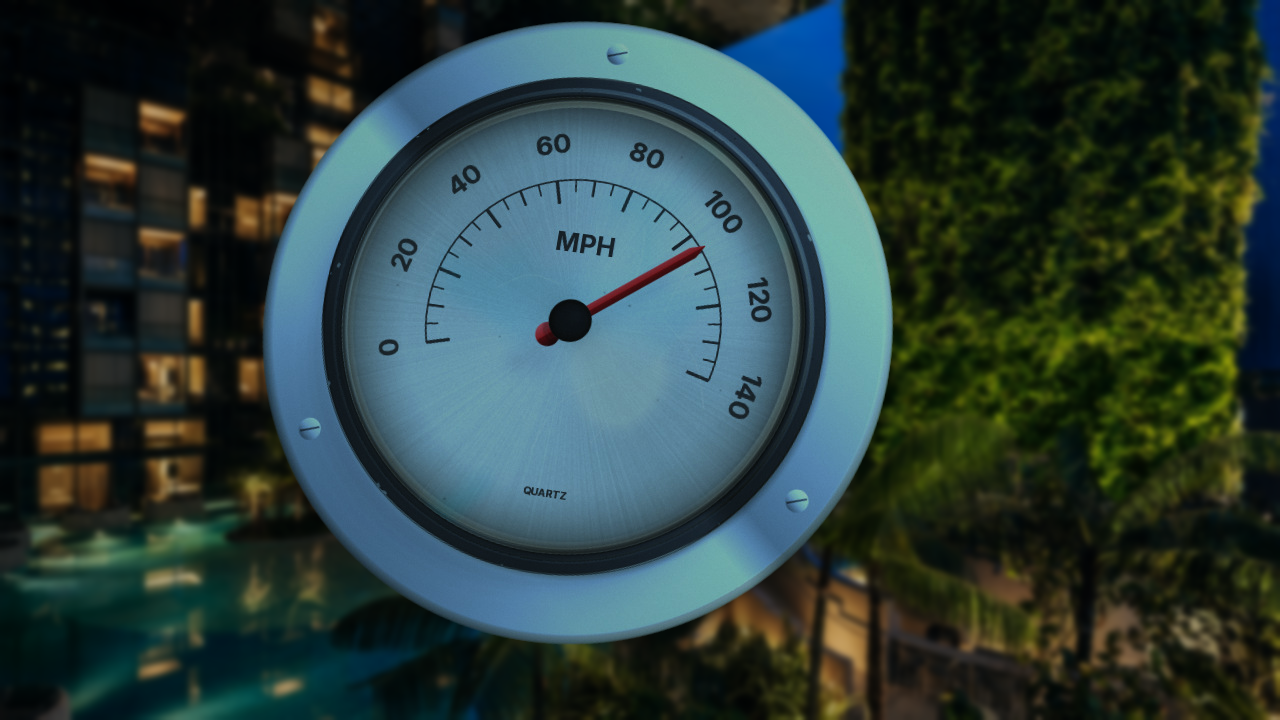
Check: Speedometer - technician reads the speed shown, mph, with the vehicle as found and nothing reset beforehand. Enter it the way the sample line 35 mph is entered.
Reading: 105 mph
